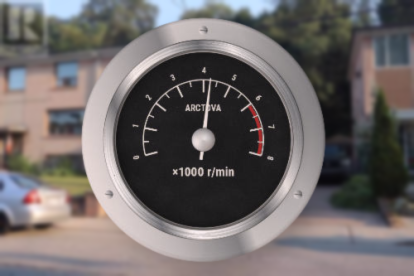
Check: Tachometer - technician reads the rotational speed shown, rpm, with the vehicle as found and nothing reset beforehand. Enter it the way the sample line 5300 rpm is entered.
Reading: 4250 rpm
